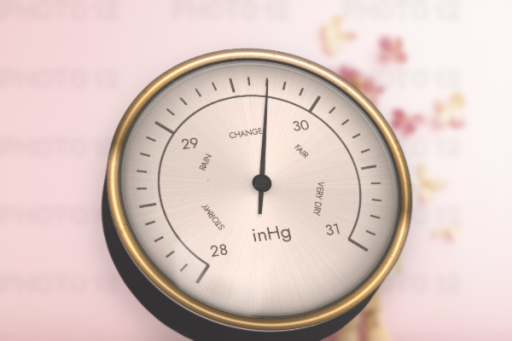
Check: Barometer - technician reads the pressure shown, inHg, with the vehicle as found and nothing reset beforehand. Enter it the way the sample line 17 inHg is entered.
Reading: 29.7 inHg
